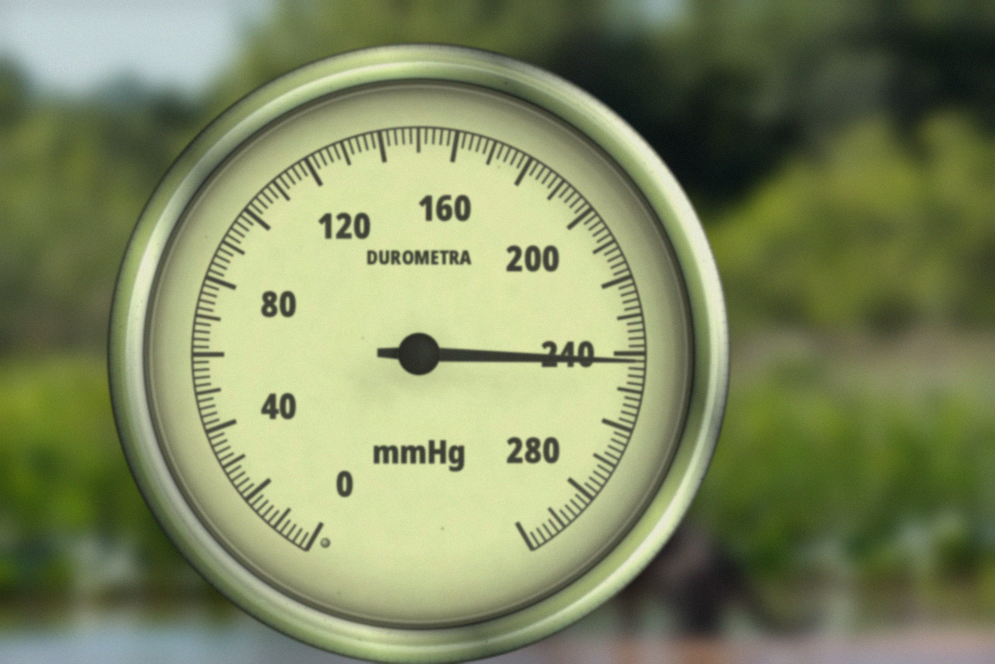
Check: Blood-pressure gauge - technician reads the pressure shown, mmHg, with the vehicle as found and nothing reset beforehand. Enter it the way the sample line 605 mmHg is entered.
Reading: 242 mmHg
